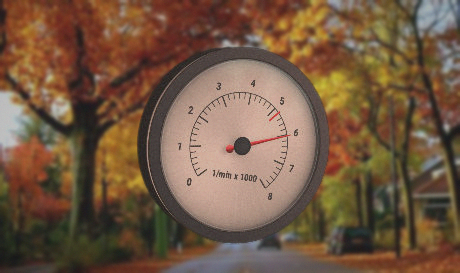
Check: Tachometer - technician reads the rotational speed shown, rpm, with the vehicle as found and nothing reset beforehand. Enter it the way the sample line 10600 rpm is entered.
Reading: 6000 rpm
